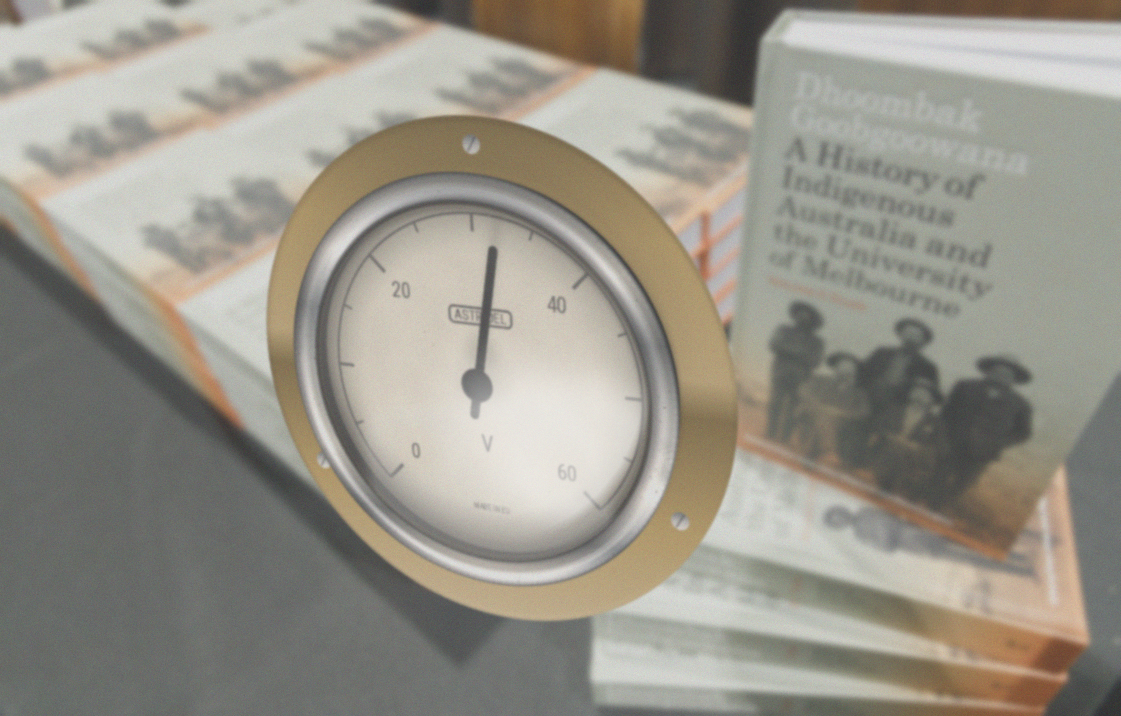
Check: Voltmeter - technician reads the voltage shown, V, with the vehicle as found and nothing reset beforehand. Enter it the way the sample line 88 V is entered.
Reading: 32.5 V
